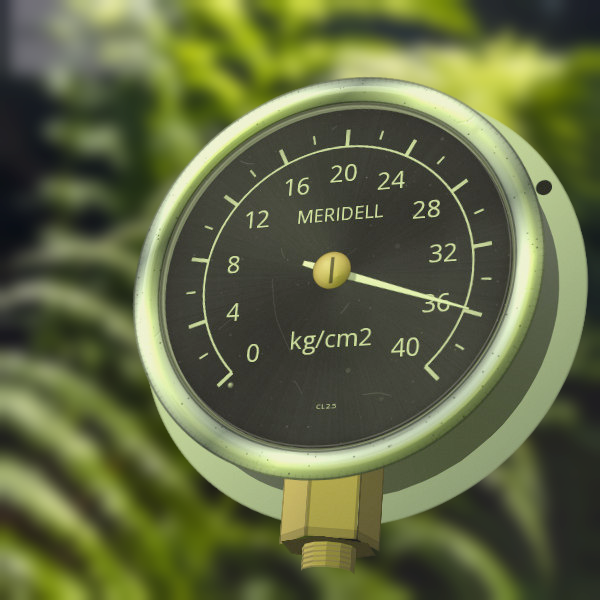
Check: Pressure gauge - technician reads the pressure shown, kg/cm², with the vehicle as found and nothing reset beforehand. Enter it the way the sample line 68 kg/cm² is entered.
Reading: 36 kg/cm²
